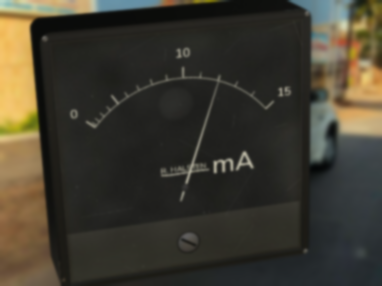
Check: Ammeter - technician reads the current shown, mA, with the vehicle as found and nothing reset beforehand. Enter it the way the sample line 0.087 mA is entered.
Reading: 12 mA
